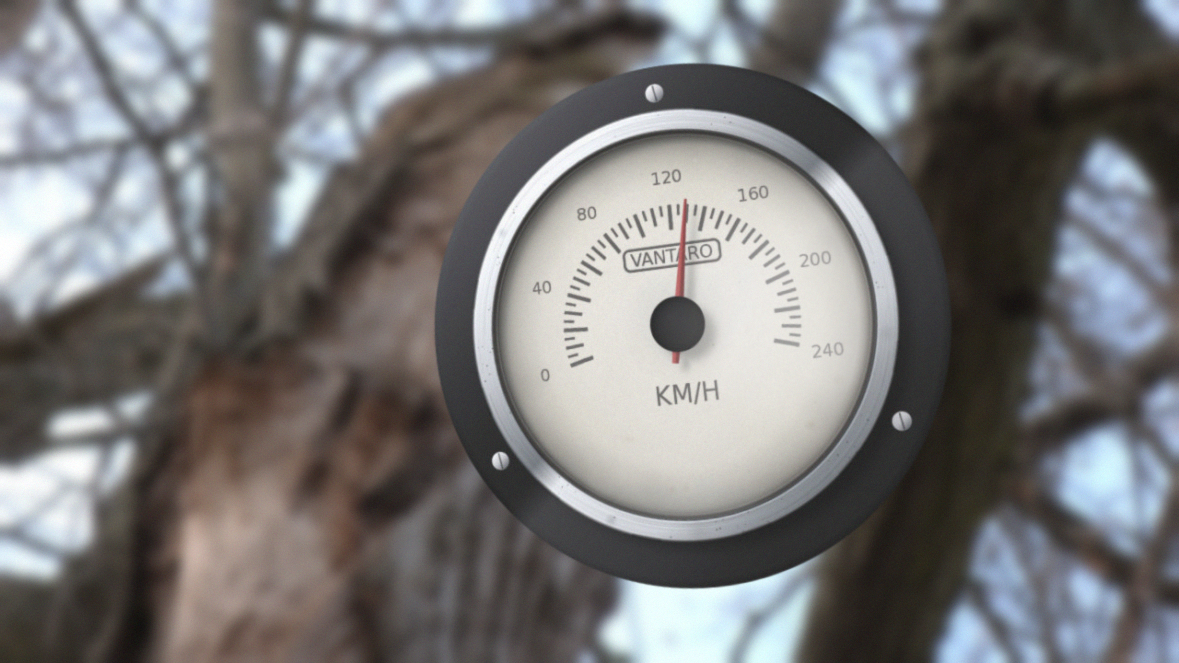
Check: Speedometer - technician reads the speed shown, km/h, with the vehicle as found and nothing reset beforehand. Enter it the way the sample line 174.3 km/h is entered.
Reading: 130 km/h
